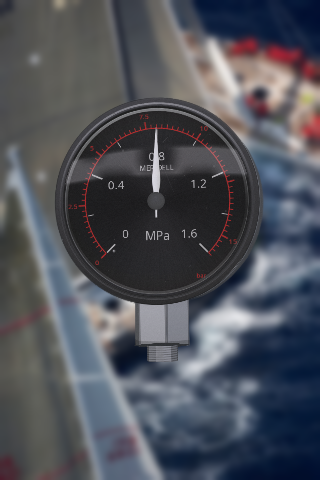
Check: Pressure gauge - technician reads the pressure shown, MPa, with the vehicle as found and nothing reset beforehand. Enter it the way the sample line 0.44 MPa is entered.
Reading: 0.8 MPa
